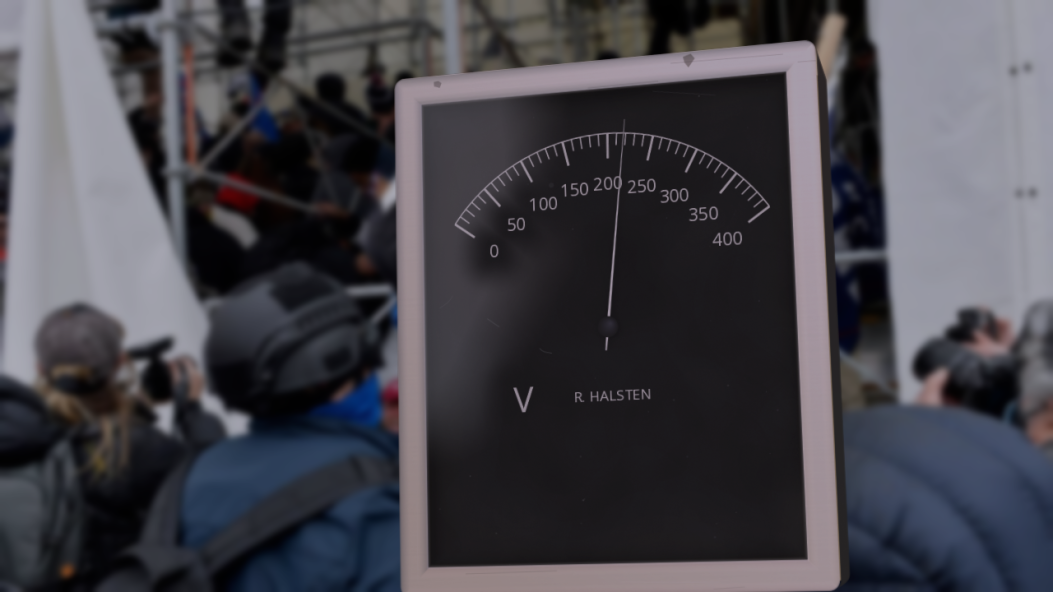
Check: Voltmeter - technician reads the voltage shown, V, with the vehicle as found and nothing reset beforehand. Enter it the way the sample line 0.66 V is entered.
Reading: 220 V
